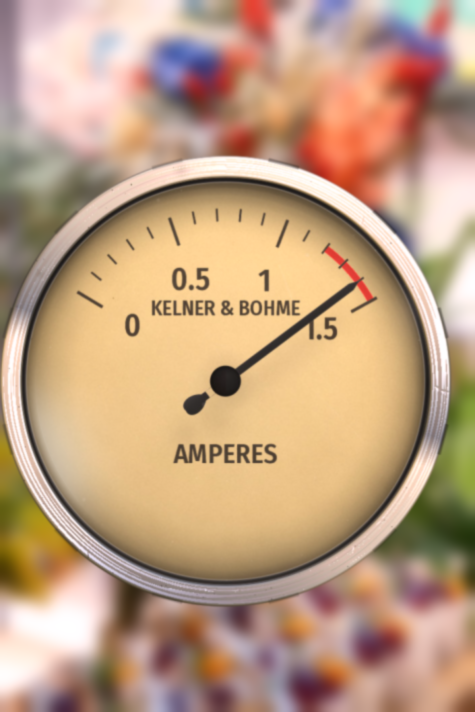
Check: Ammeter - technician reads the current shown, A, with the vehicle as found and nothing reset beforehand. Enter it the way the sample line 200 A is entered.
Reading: 1.4 A
